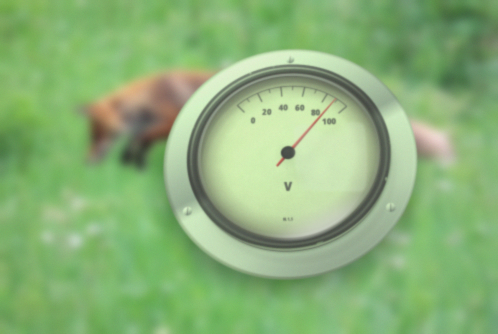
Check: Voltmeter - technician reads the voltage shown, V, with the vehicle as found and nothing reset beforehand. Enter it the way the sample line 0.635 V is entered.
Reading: 90 V
